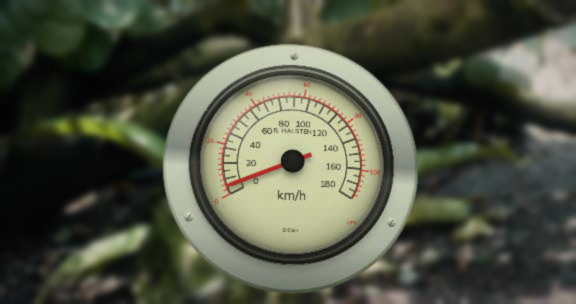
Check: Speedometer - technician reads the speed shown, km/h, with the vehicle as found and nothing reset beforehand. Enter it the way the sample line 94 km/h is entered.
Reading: 5 km/h
